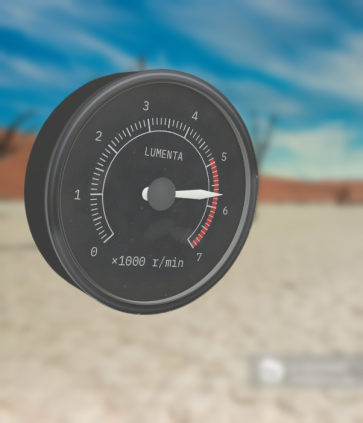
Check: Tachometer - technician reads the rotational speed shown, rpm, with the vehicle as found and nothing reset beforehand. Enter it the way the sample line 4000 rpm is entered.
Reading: 5700 rpm
